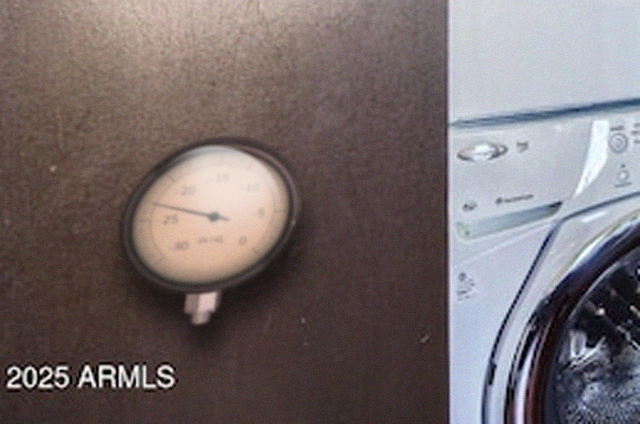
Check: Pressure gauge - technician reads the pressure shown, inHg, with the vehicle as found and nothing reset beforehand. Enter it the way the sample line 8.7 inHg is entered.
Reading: -23 inHg
